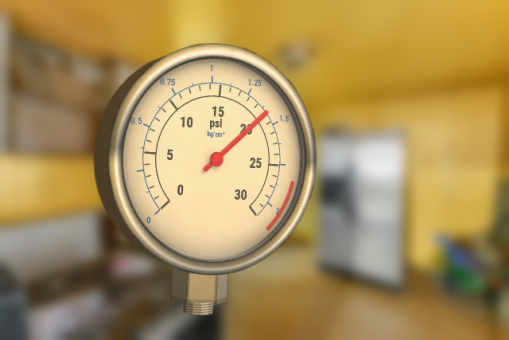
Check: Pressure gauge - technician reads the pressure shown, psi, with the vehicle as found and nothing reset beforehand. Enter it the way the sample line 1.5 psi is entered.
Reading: 20 psi
